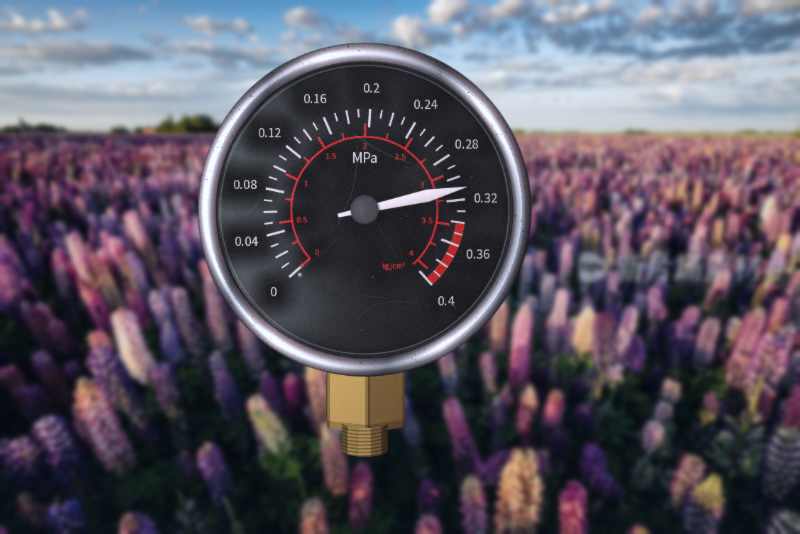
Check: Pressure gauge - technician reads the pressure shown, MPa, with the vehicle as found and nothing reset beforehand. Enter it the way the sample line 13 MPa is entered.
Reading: 0.31 MPa
